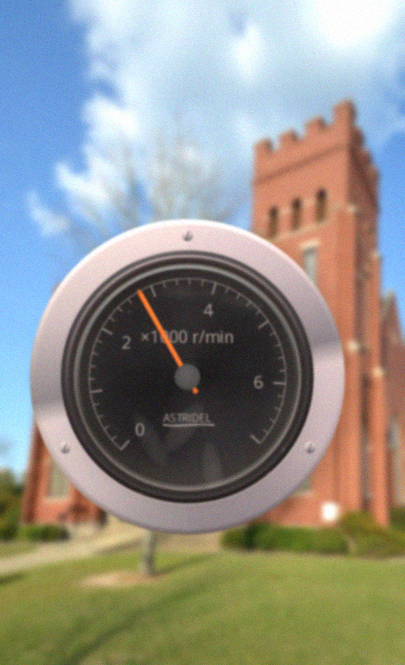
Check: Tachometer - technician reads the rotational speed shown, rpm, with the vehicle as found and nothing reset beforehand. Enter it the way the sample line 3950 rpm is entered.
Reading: 2800 rpm
